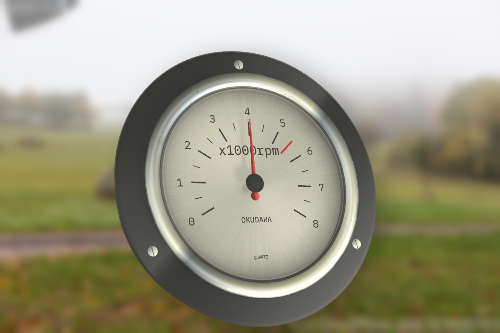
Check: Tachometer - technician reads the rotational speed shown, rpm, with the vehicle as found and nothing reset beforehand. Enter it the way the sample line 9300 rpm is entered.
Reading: 4000 rpm
